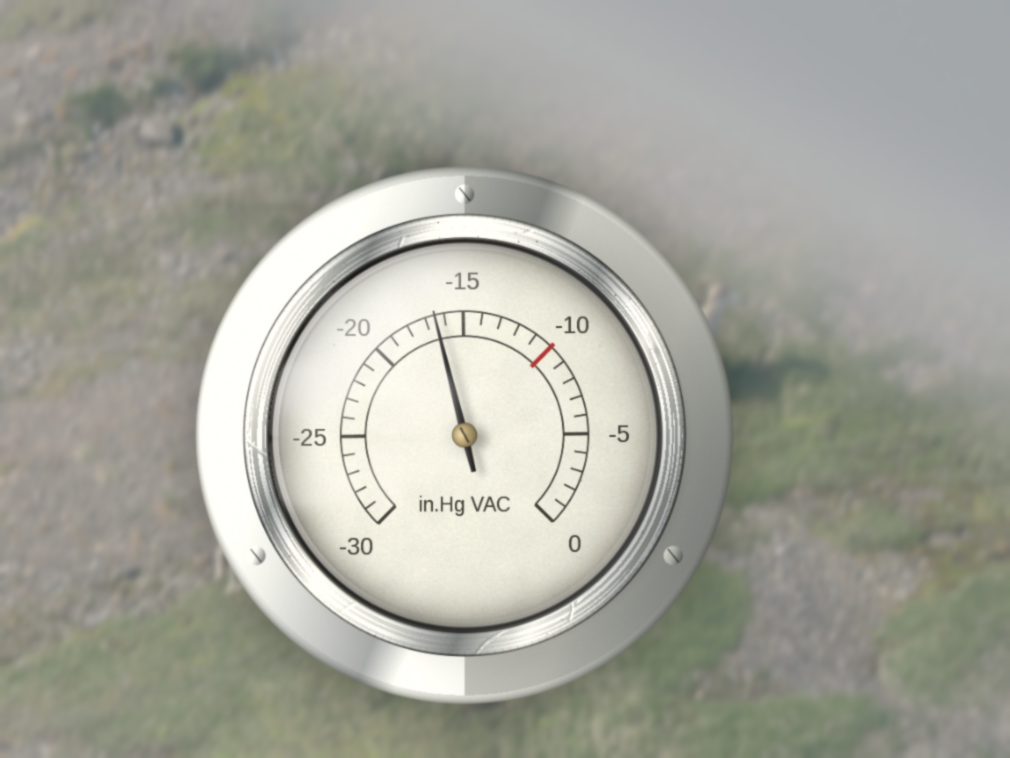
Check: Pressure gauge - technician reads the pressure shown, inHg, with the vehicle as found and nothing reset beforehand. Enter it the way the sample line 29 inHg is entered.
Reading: -16.5 inHg
